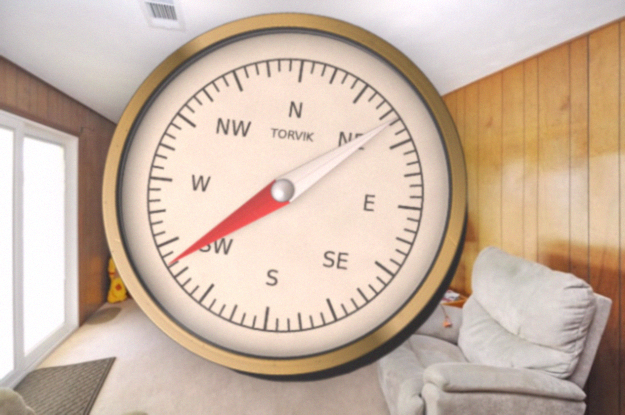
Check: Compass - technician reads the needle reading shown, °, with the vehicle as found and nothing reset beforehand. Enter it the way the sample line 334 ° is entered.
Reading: 230 °
